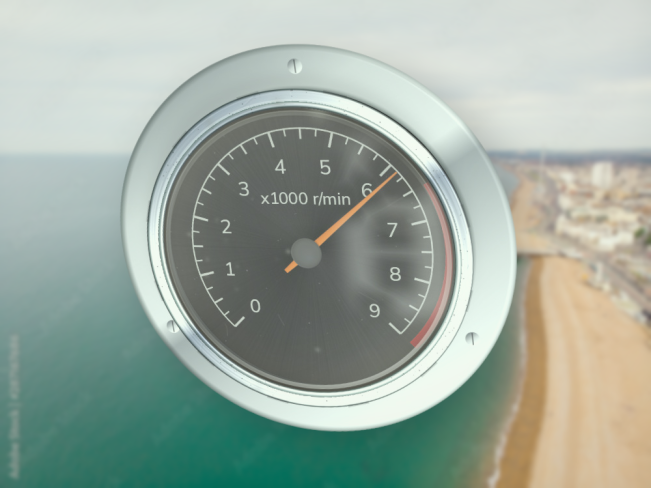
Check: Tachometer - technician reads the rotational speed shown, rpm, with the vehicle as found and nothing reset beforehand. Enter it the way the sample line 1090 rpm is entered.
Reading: 6125 rpm
